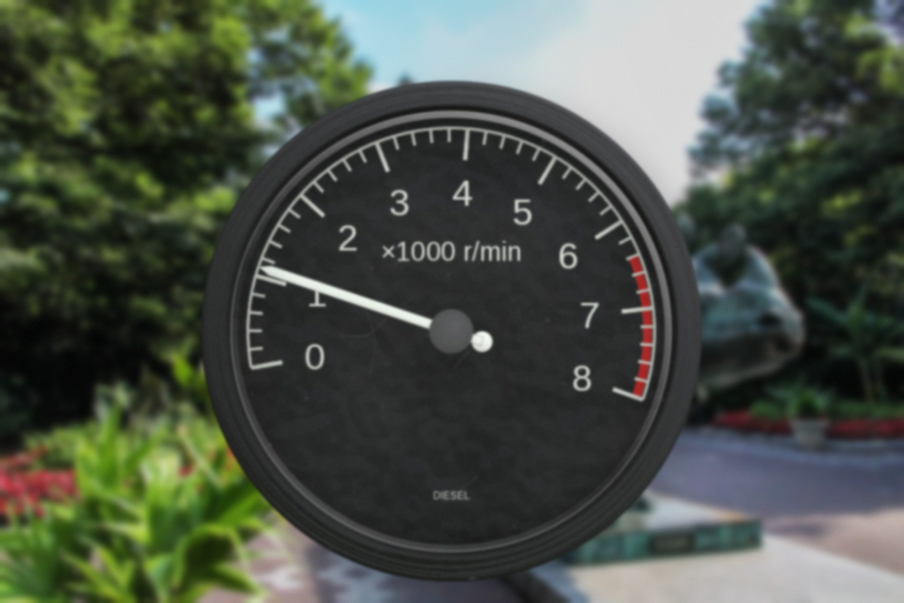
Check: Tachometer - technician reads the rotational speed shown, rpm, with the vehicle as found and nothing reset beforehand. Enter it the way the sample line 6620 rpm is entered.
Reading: 1100 rpm
